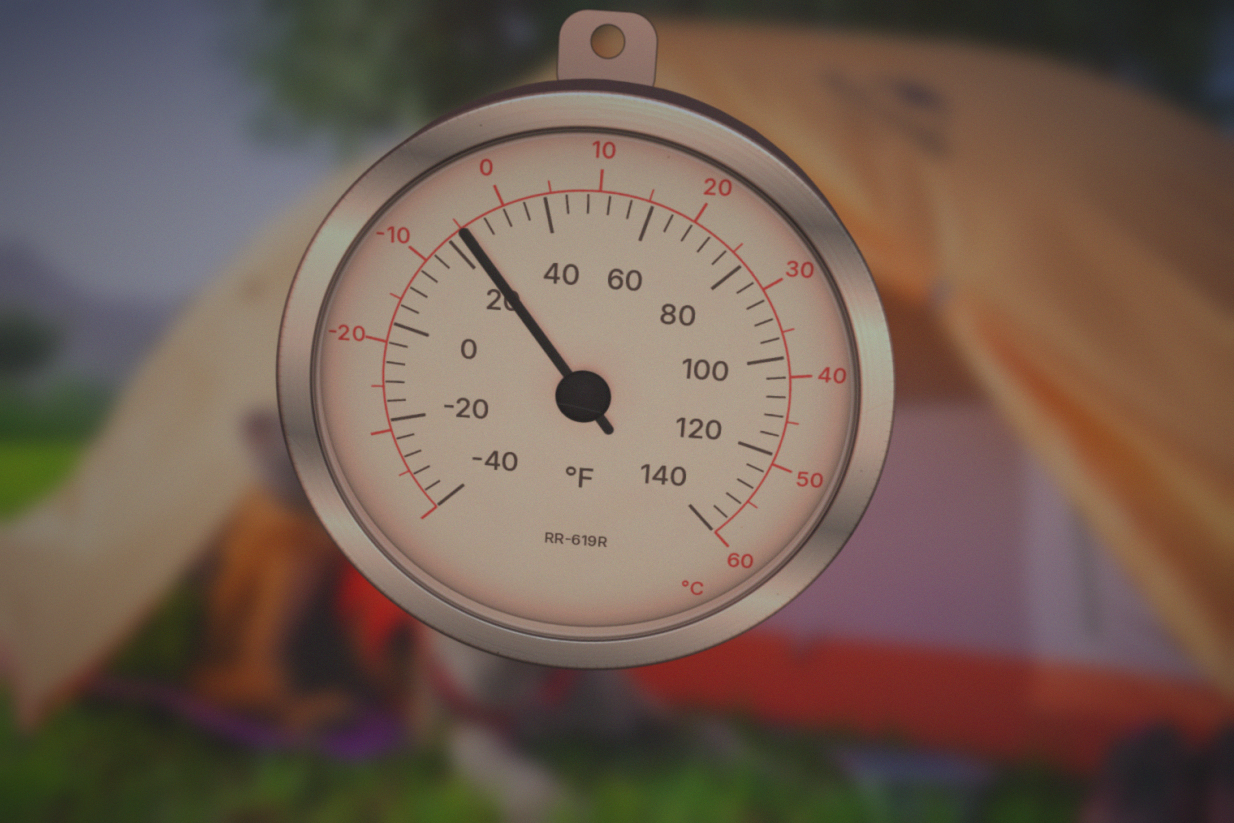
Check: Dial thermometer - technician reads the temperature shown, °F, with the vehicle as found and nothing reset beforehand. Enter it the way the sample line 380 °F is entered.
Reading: 24 °F
